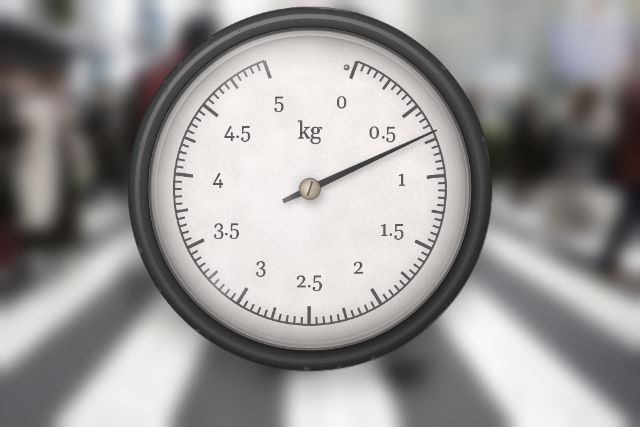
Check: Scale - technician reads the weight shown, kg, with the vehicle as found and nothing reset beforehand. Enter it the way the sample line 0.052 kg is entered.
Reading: 0.7 kg
